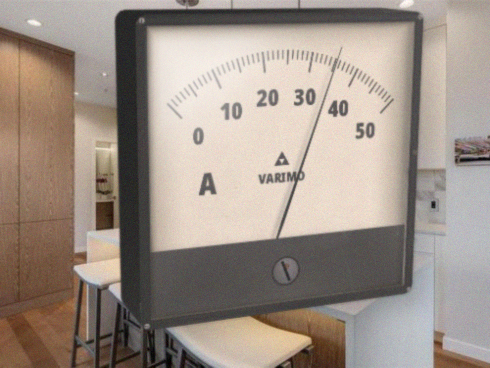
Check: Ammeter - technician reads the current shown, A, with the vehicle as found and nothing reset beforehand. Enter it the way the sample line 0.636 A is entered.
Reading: 35 A
